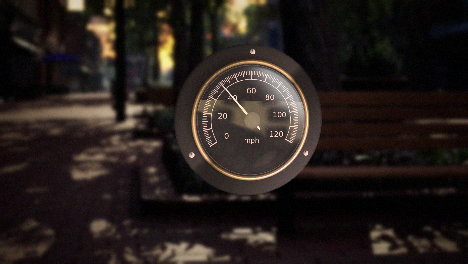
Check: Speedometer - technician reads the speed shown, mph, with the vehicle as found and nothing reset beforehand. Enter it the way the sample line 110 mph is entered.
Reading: 40 mph
